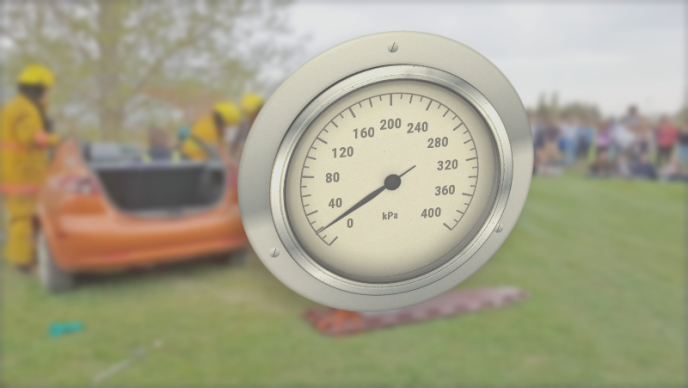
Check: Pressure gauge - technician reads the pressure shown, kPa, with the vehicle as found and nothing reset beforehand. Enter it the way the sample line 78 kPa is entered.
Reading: 20 kPa
